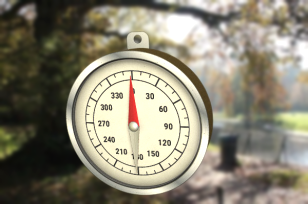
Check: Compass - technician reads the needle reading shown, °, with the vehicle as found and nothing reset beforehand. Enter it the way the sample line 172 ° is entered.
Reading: 0 °
